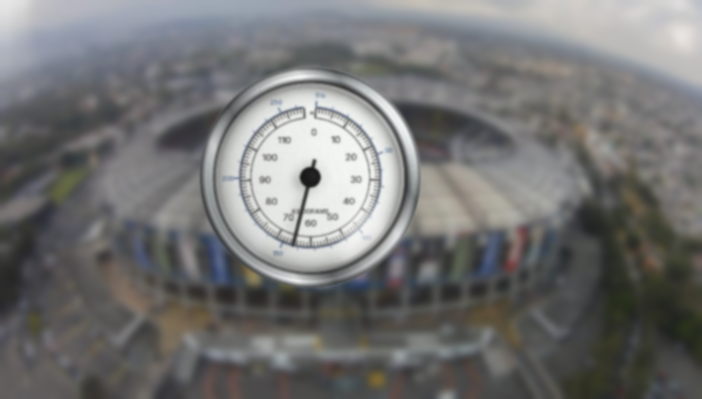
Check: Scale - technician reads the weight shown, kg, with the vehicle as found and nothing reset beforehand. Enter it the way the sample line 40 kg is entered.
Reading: 65 kg
